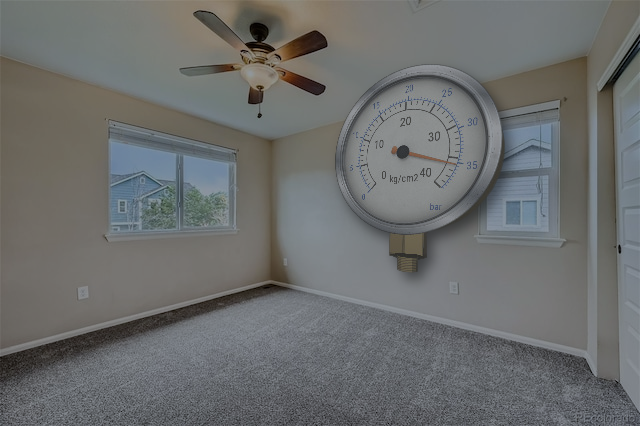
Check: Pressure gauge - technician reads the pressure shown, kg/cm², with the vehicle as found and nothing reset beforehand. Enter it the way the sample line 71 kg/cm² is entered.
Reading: 36 kg/cm²
